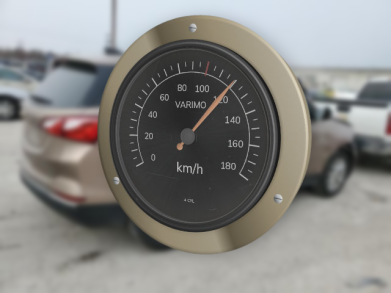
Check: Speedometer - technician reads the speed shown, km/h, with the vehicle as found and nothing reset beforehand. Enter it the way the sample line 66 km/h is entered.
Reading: 120 km/h
